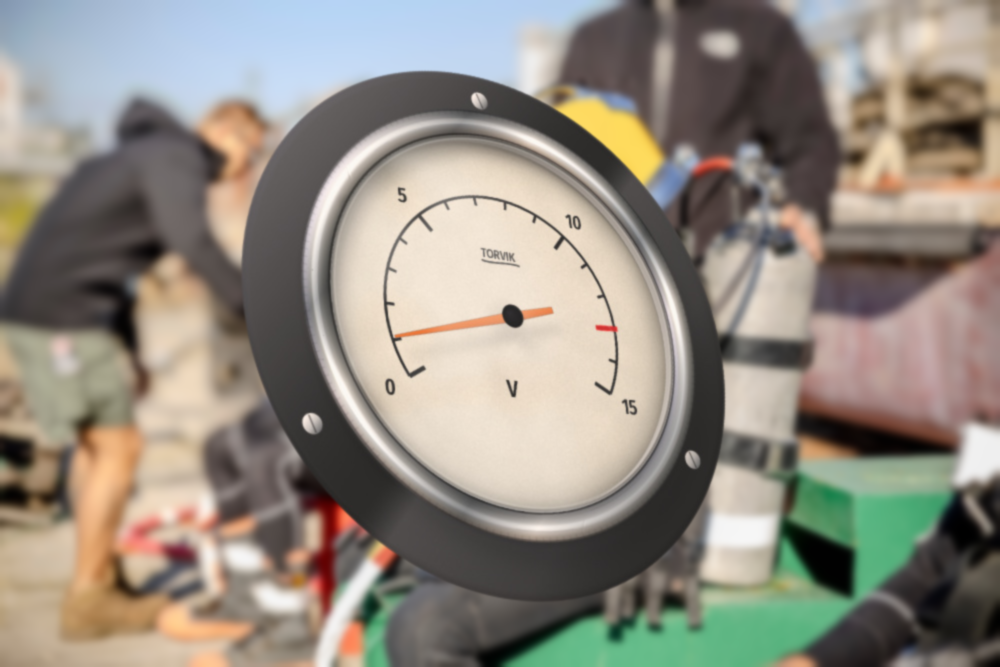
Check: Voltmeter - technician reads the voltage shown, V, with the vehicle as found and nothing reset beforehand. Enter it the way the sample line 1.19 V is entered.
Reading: 1 V
